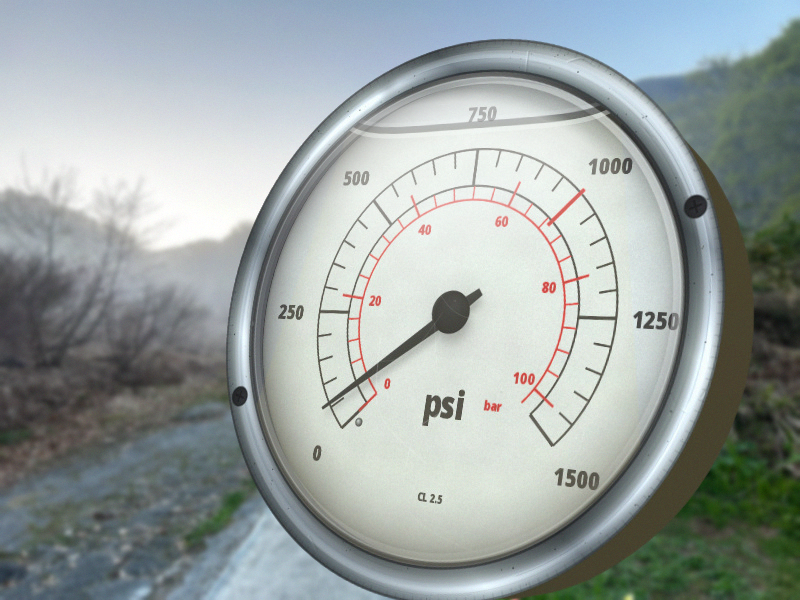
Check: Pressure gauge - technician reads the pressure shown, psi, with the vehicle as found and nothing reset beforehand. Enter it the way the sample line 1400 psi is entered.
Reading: 50 psi
